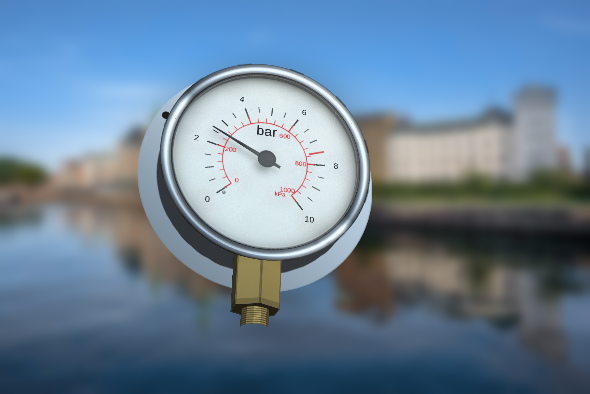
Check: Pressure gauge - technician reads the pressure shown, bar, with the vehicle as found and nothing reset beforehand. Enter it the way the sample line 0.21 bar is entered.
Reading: 2.5 bar
